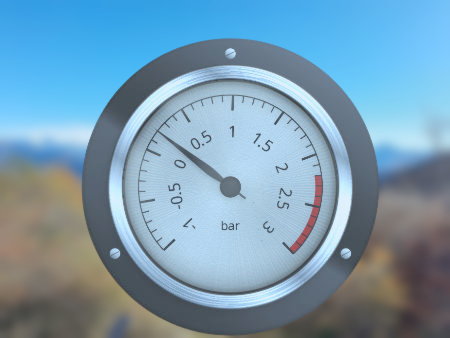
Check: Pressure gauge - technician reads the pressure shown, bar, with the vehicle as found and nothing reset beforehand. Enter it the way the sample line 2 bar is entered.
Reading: 0.2 bar
